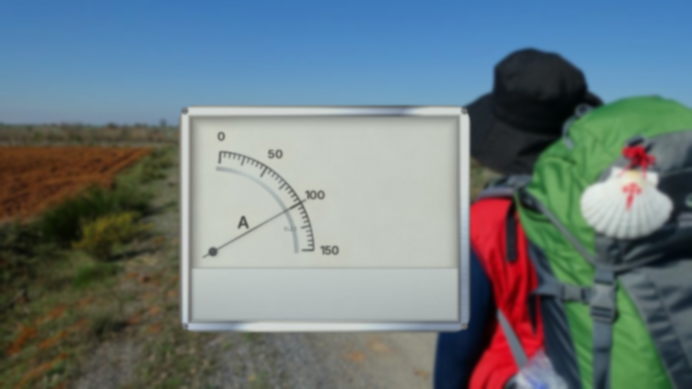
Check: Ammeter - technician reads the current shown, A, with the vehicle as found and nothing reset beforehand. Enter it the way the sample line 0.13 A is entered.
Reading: 100 A
